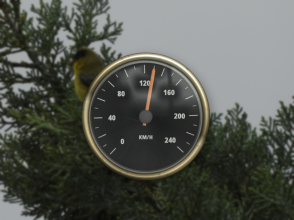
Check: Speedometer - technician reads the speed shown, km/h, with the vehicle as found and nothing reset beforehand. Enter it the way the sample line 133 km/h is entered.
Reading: 130 km/h
